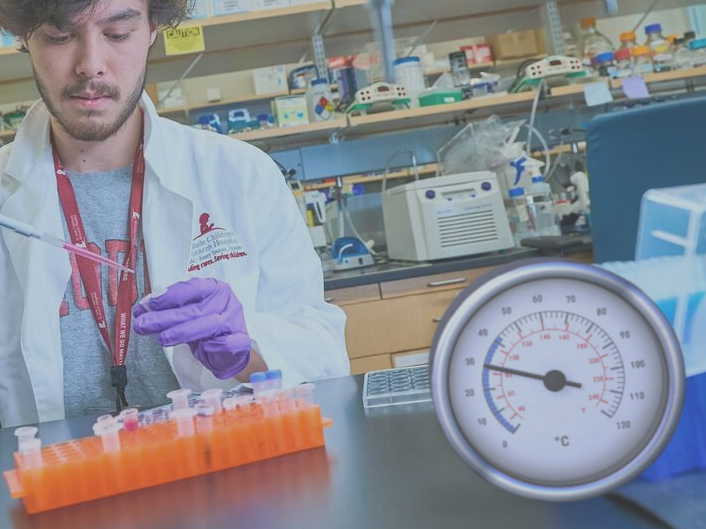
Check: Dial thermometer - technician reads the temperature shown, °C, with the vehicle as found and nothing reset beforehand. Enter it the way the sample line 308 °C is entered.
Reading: 30 °C
